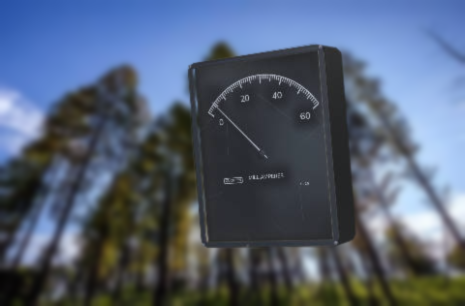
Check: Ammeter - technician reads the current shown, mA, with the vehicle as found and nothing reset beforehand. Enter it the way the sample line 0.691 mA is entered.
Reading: 5 mA
